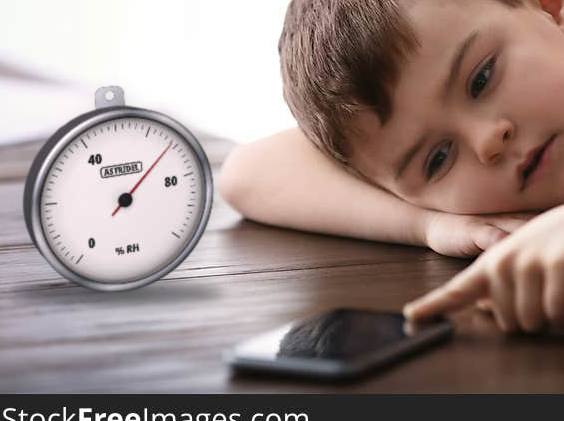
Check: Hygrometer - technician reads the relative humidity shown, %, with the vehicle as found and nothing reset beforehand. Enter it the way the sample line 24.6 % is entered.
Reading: 68 %
